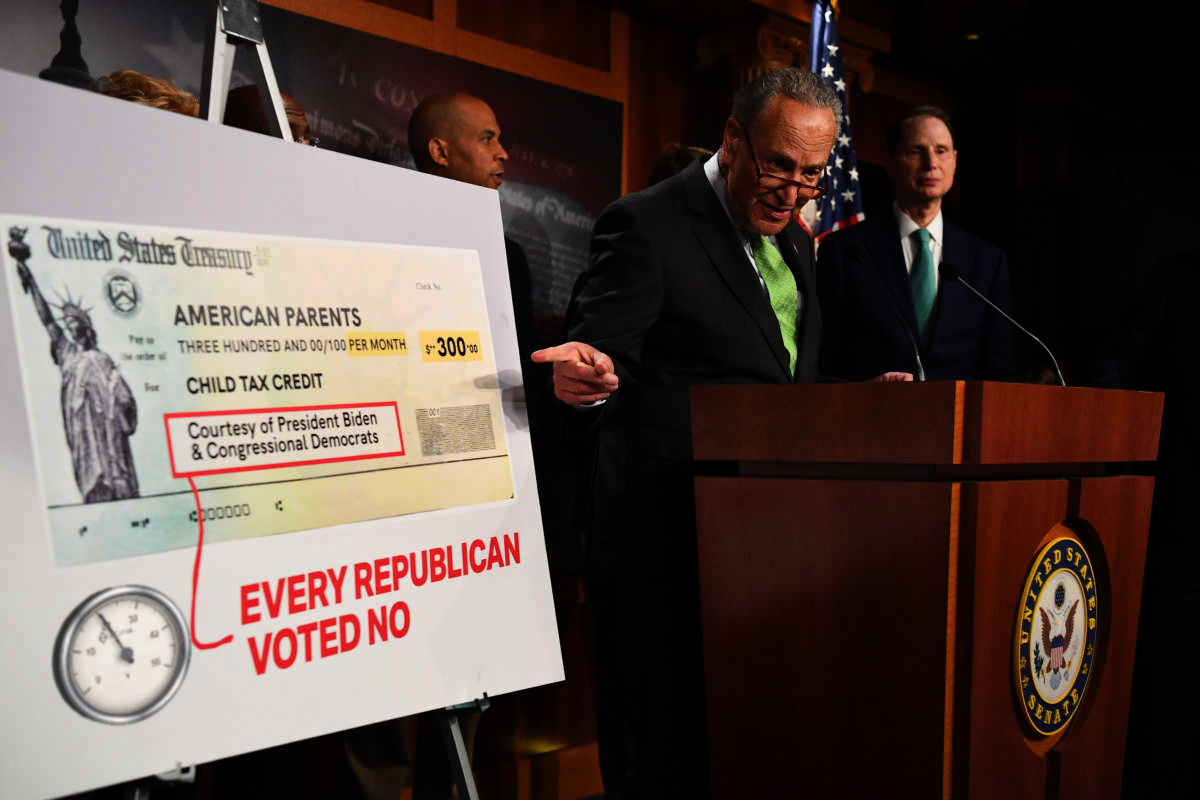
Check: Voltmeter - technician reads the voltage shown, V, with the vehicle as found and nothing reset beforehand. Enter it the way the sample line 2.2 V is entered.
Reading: 20 V
